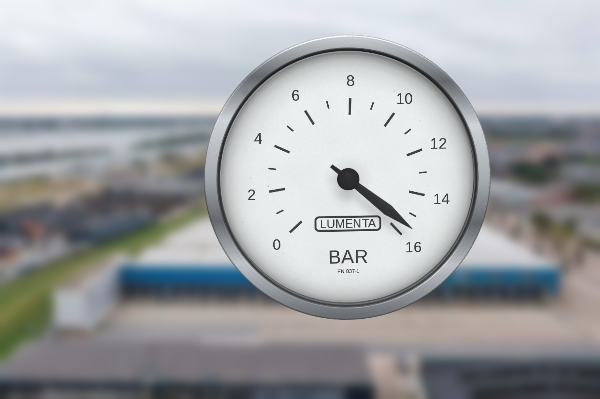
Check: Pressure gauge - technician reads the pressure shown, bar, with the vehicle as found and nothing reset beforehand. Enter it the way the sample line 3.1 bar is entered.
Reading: 15.5 bar
